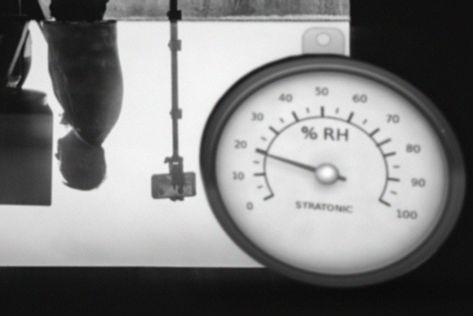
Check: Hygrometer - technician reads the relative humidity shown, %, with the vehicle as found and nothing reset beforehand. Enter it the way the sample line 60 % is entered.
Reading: 20 %
